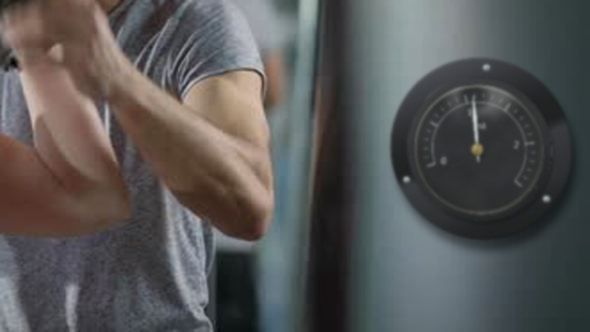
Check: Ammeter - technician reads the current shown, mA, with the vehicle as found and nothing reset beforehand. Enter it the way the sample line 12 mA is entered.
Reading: 1.1 mA
